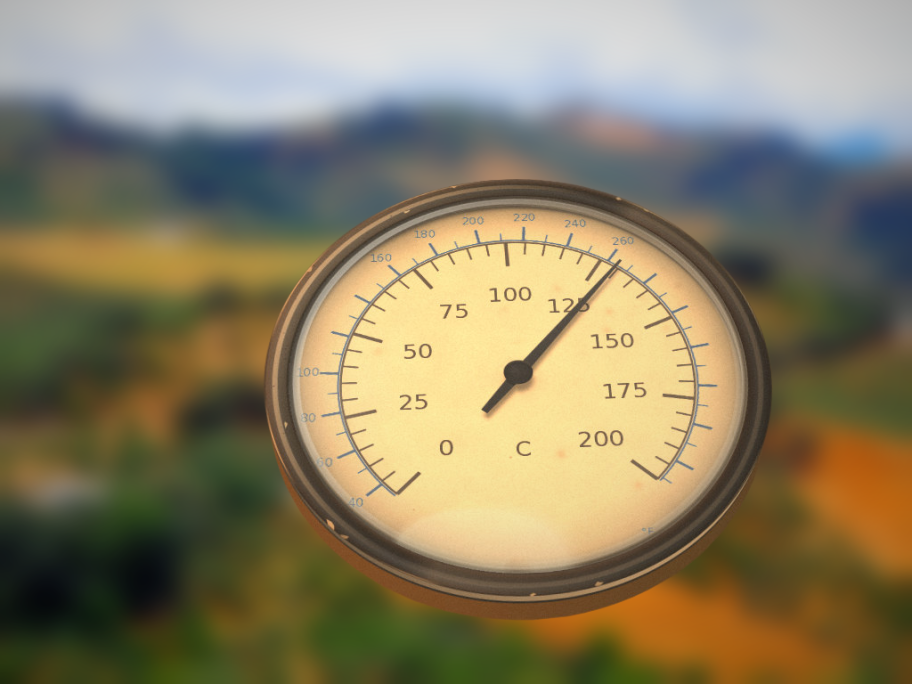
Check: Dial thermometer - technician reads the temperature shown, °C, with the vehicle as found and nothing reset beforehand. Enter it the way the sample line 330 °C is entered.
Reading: 130 °C
